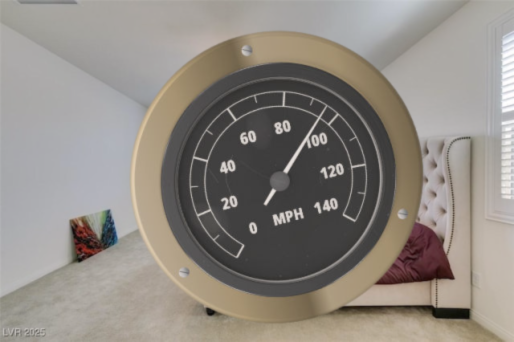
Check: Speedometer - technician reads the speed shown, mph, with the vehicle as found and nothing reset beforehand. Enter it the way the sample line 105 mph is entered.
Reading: 95 mph
